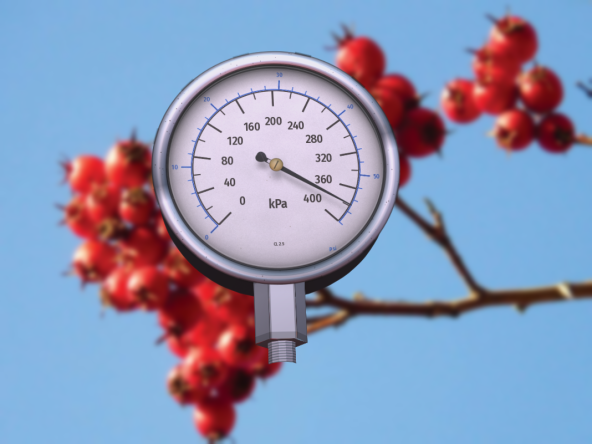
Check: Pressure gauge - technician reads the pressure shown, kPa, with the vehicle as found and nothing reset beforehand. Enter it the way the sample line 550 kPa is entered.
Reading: 380 kPa
